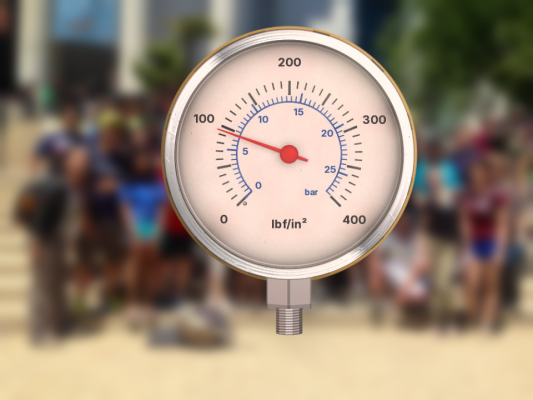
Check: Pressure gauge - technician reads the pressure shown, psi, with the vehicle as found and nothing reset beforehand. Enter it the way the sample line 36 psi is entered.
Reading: 95 psi
